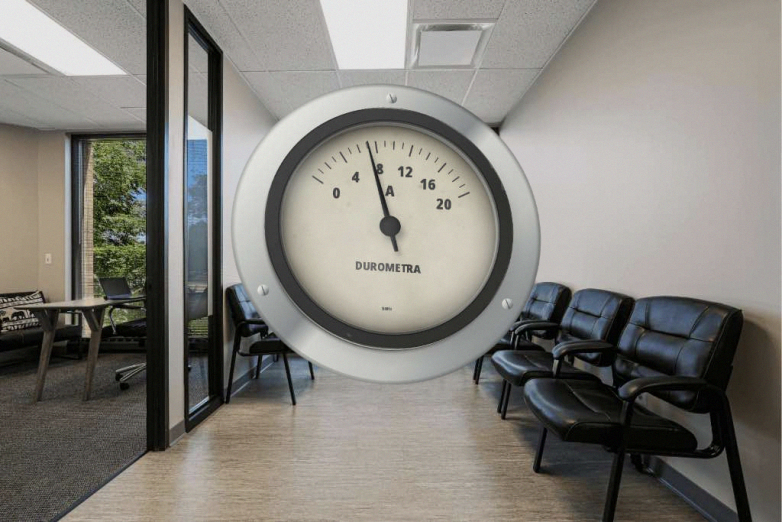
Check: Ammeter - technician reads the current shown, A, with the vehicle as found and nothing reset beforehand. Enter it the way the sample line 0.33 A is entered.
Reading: 7 A
